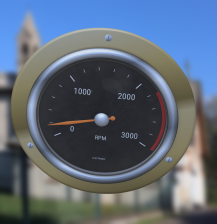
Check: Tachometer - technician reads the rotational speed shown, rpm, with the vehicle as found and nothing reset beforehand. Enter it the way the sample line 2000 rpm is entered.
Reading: 200 rpm
